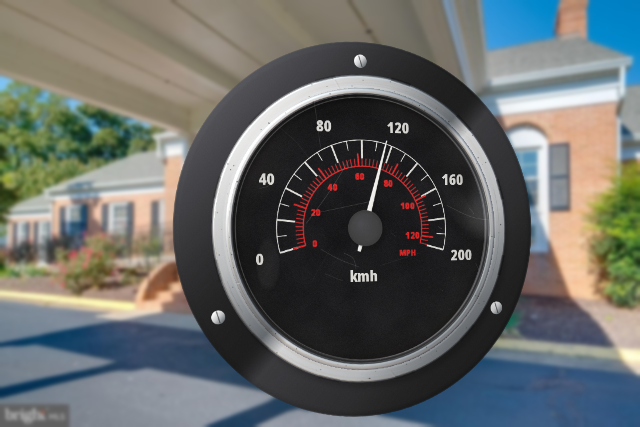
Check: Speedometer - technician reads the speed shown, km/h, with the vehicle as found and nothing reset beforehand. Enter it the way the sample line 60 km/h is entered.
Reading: 115 km/h
